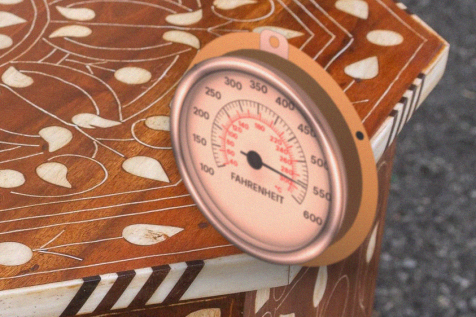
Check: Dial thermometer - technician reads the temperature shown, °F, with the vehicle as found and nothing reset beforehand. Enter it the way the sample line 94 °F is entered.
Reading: 550 °F
